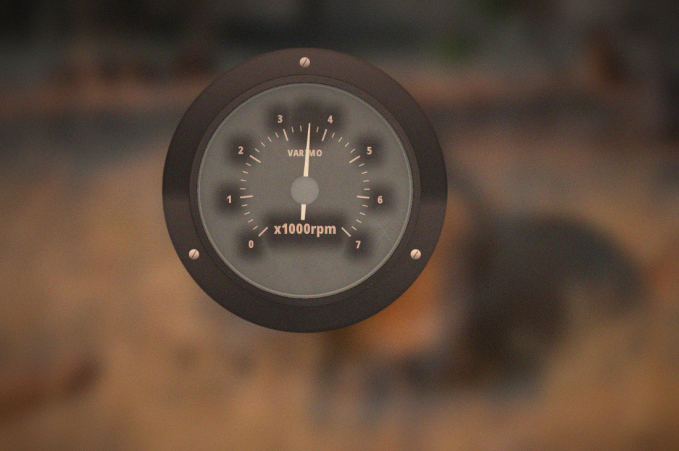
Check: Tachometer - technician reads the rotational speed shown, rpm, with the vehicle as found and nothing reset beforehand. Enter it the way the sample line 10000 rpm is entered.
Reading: 3600 rpm
